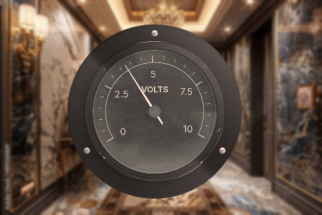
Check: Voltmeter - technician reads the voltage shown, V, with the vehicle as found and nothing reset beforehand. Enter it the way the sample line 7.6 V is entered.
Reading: 3.75 V
